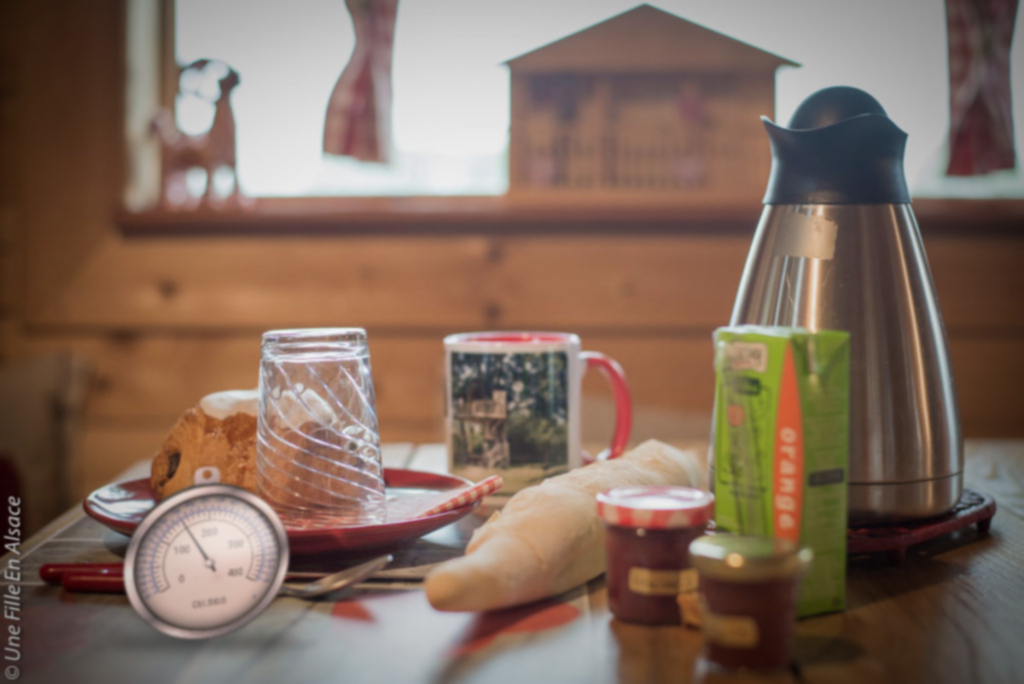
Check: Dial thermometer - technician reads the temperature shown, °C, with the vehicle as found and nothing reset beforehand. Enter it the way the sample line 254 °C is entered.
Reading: 150 °C
